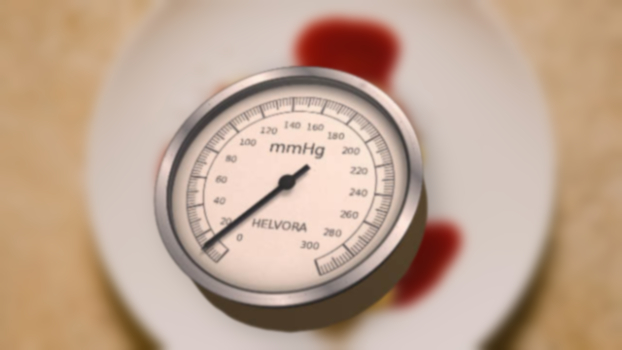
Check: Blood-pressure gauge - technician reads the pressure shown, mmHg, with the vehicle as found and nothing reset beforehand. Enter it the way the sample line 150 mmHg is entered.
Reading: 10 mmHg
